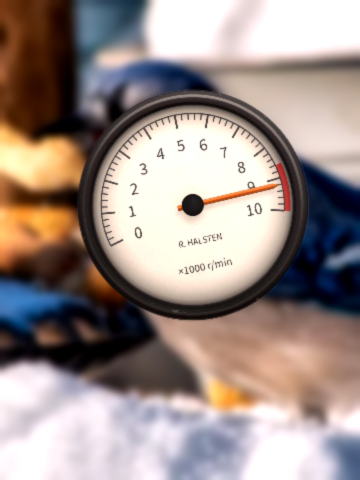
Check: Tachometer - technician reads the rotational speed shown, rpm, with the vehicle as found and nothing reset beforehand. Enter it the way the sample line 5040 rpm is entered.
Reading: 9200 rpm
